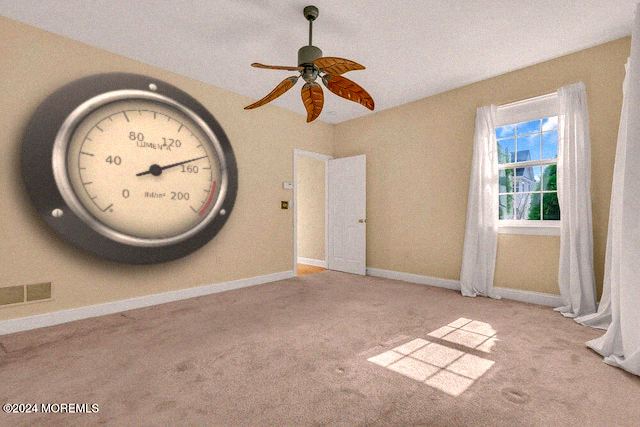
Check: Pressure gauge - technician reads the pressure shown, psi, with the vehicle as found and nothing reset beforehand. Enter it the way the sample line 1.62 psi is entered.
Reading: 150 psi
